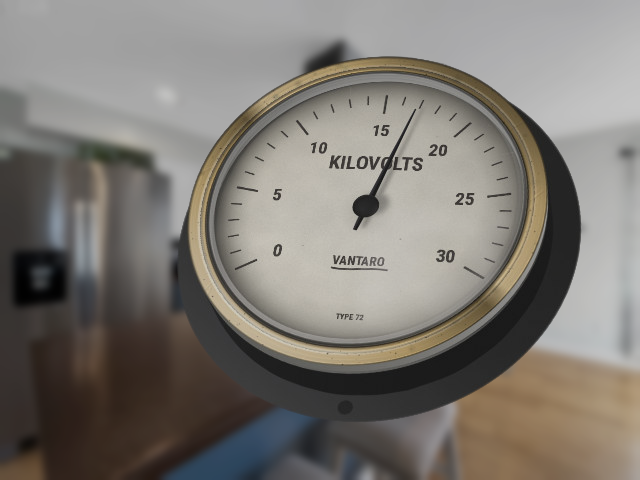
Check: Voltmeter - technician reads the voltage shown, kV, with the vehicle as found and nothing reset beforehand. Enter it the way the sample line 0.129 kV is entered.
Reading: 17 kV
